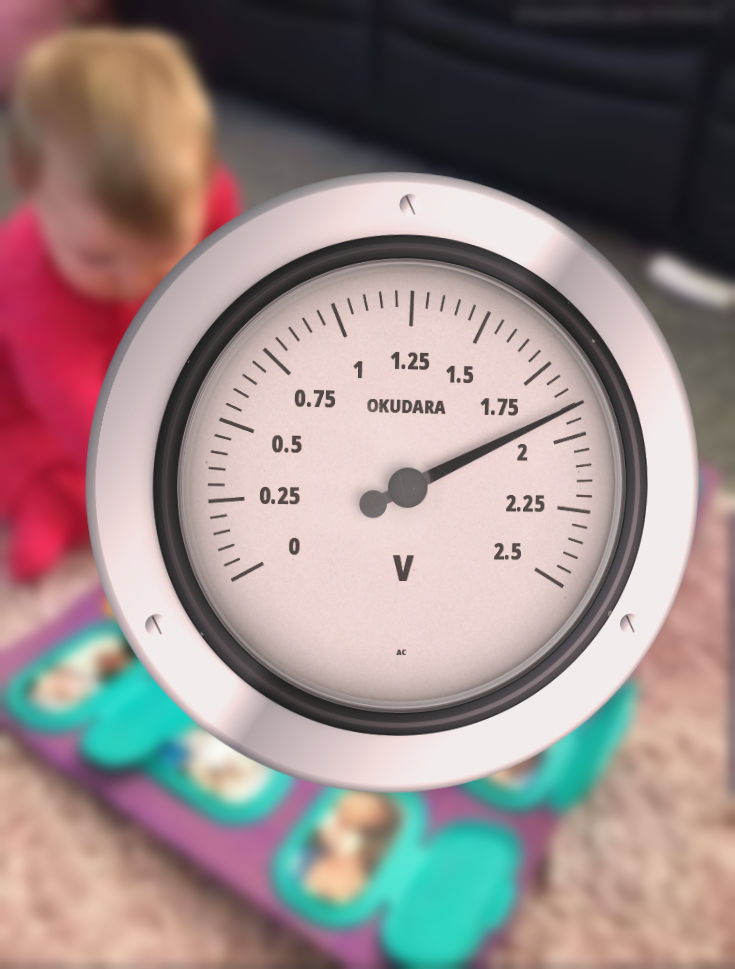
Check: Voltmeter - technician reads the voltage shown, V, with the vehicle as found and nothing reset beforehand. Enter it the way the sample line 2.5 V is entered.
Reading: 1.9 V
